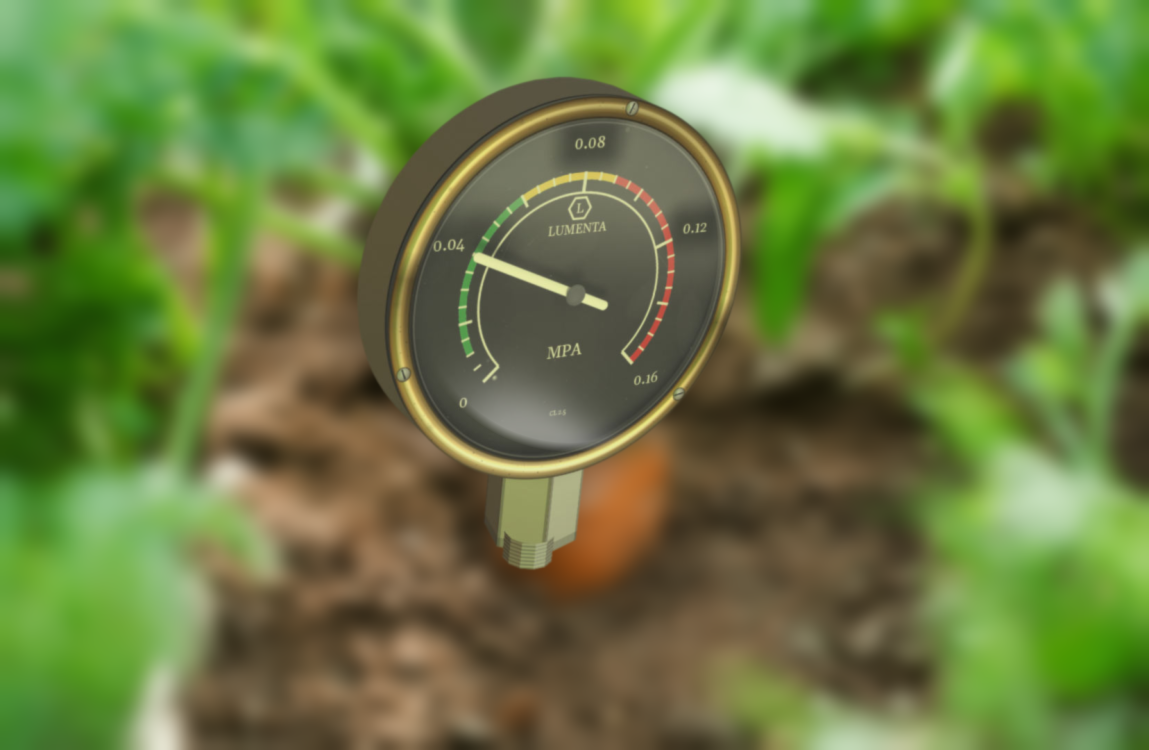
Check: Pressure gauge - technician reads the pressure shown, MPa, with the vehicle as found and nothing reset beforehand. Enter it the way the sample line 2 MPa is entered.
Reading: 0.04 MPa
